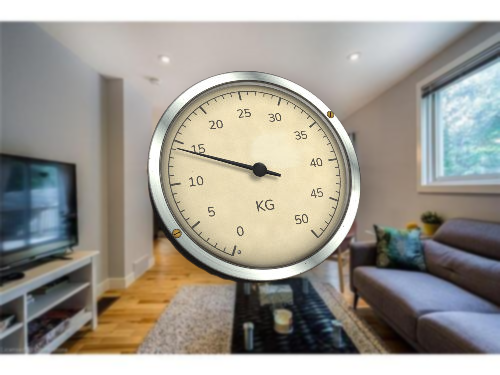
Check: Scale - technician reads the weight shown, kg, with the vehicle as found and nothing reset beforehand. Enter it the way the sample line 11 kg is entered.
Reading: 14 kg
